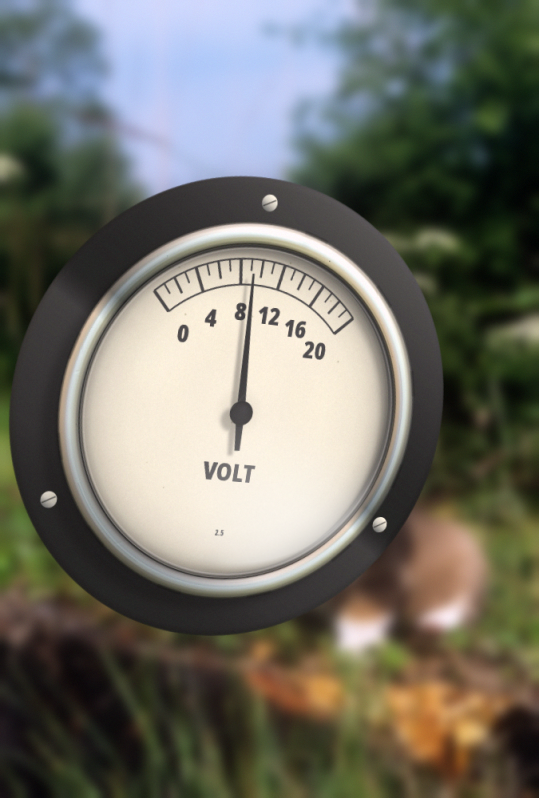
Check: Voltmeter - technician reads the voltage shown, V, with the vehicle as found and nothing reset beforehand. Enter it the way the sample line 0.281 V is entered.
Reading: 9 V
